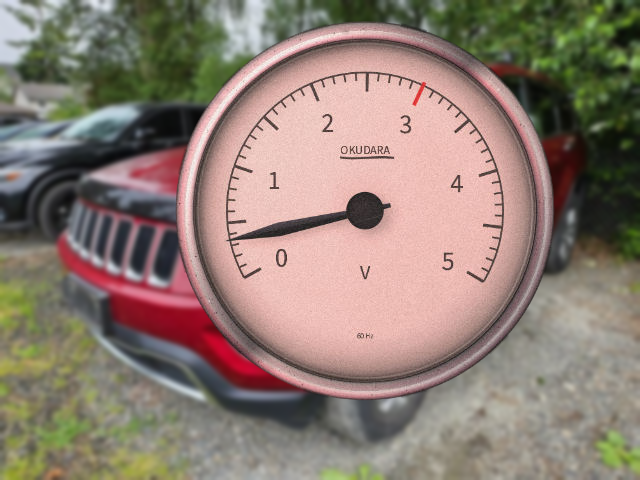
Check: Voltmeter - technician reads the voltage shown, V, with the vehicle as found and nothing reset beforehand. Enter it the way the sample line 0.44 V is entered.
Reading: 0.35 V
